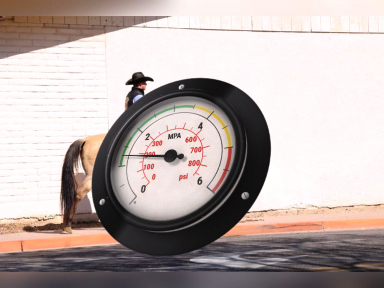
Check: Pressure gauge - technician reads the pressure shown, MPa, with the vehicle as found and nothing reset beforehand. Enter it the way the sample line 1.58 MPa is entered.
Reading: 1.25 MPa
